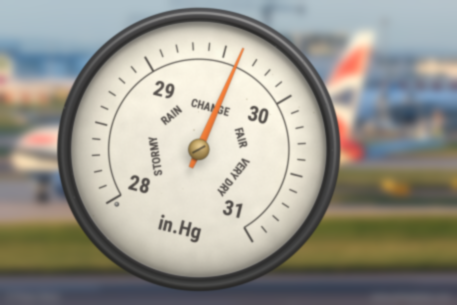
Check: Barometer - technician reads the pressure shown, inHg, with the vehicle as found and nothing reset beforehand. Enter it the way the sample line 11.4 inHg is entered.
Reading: 29.6 inHg
